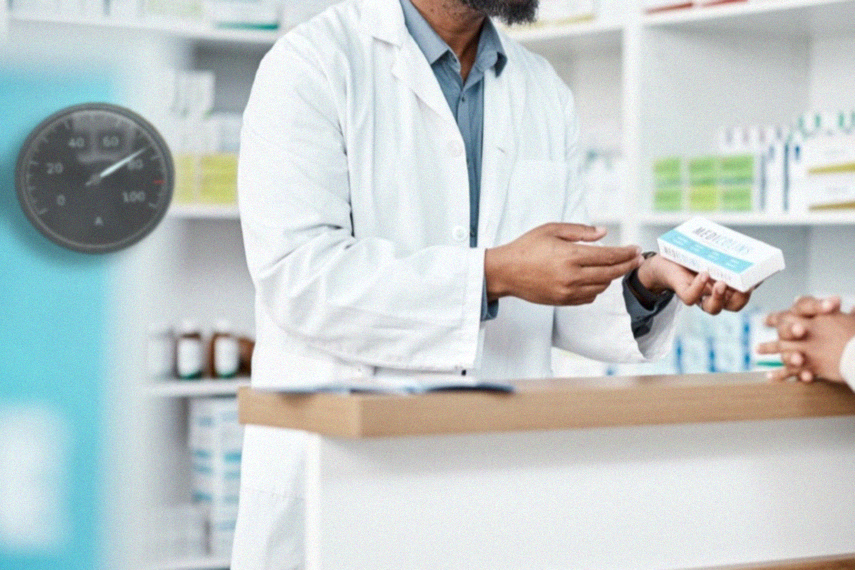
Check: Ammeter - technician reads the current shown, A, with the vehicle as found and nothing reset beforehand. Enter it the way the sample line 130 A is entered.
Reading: 75 A
